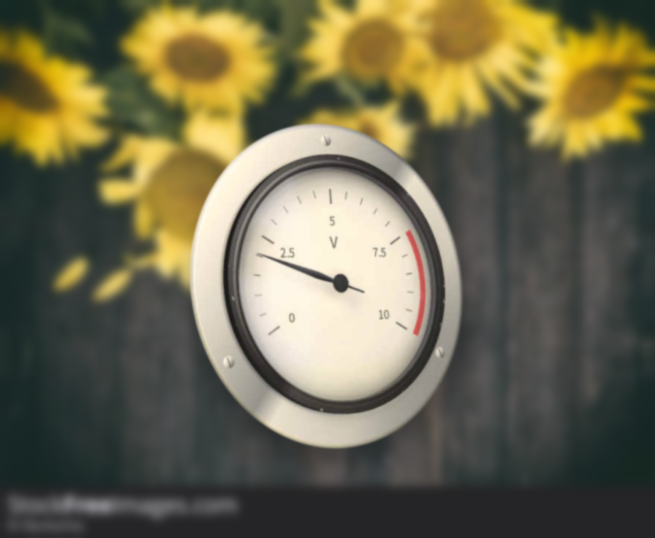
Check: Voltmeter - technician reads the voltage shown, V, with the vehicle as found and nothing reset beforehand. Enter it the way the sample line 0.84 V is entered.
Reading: 2 V
